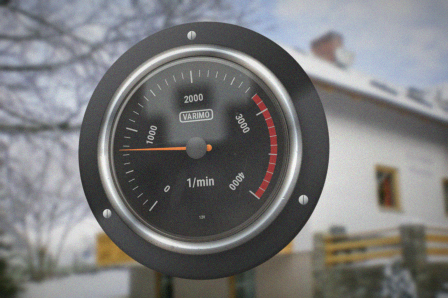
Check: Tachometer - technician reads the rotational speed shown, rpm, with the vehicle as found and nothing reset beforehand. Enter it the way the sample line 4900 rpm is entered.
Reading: 750 rpm
